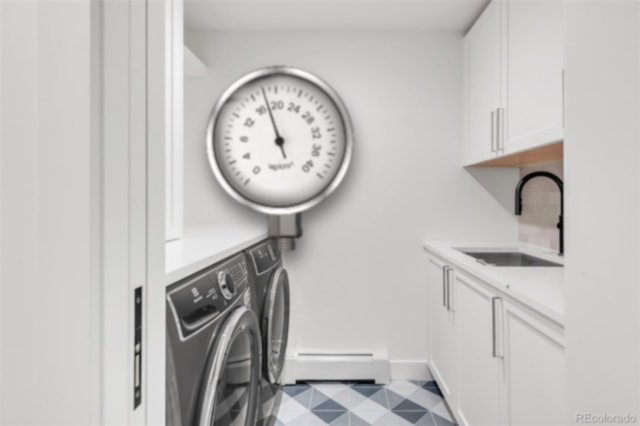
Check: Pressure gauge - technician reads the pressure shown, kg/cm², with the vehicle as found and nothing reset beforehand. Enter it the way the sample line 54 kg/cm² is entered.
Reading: 18 kg/cm²
